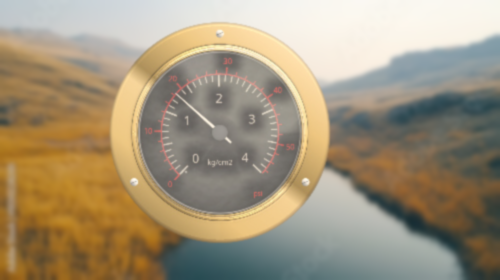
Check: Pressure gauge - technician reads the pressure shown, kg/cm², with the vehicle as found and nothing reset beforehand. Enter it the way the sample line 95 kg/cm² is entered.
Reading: 1.3 kg/cm²
